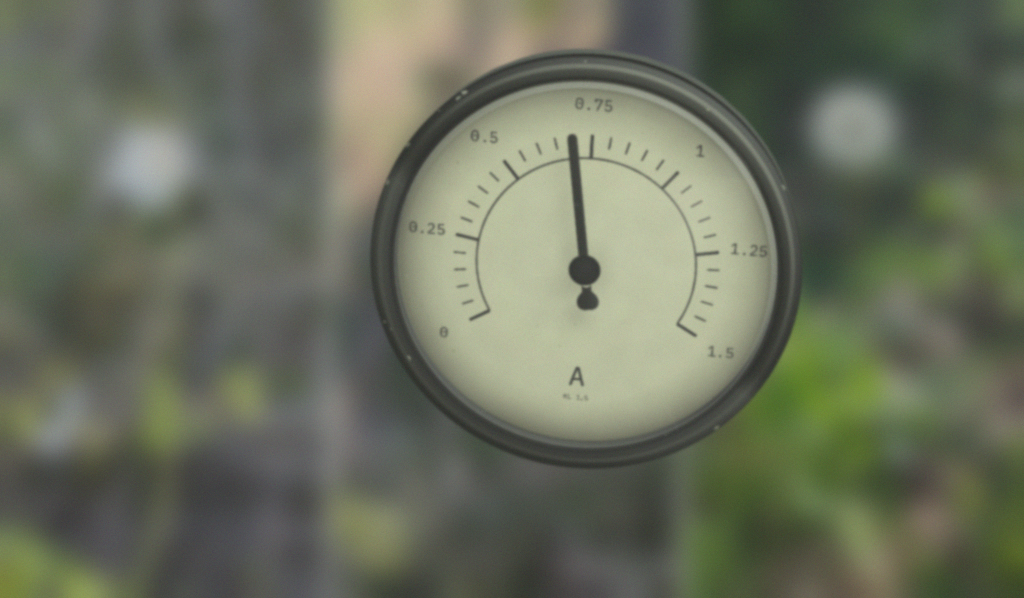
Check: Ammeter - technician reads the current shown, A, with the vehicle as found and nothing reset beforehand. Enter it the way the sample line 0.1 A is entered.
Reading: 0.7 A
